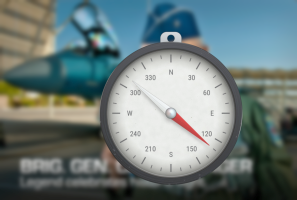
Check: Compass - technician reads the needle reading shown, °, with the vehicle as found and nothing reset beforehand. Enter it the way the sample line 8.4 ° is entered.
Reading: 130 °
